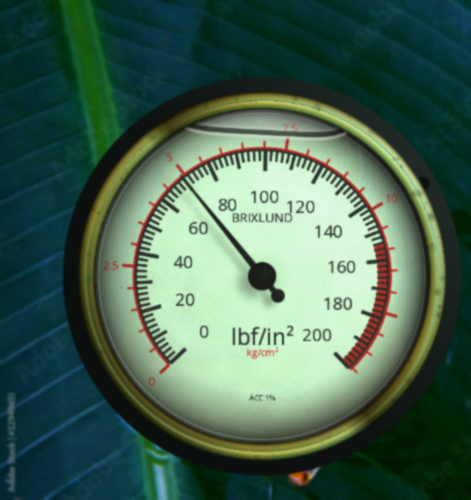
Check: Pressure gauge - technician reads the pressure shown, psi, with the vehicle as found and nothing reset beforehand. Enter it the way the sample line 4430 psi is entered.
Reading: 70 psi
